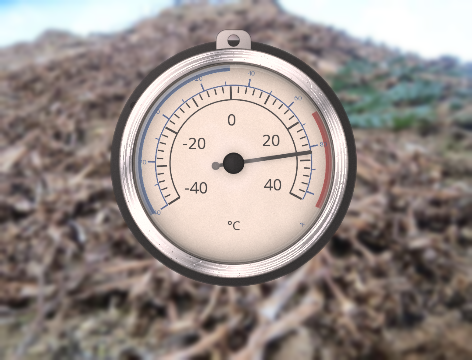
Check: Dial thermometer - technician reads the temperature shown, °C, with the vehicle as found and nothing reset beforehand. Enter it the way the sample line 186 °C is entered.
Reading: 28 °C
